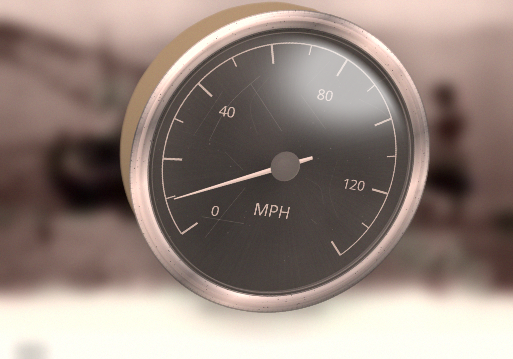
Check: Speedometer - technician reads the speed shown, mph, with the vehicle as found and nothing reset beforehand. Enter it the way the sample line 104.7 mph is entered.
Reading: 10 mph
